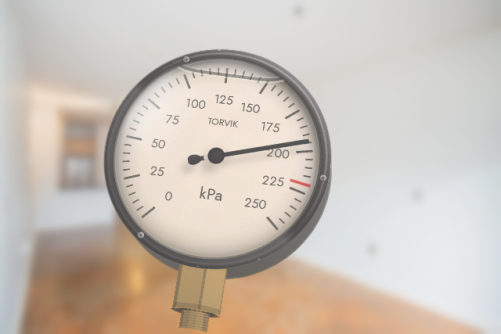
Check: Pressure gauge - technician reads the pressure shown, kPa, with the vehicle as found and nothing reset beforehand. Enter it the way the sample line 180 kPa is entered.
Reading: 195 kPa
